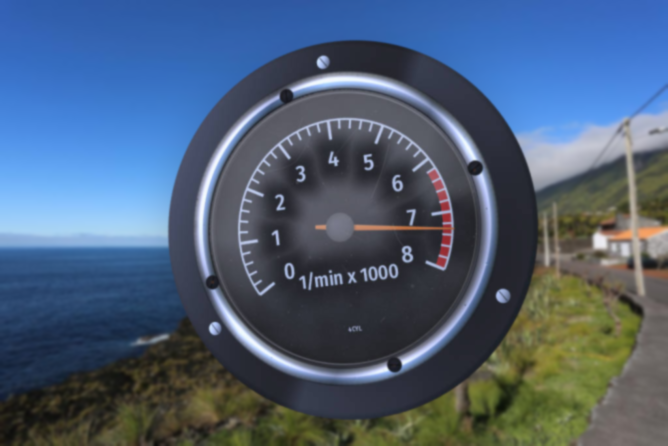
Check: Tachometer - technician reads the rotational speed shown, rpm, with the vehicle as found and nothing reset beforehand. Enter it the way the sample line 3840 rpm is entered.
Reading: 7300 rpm
